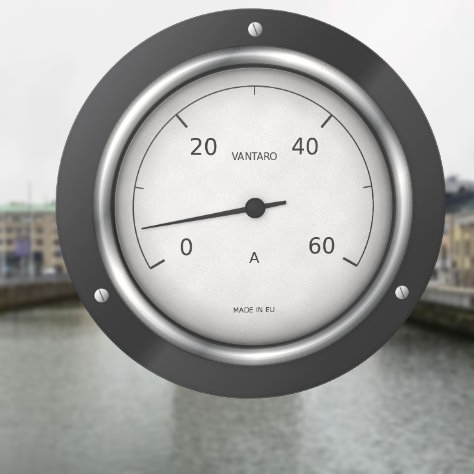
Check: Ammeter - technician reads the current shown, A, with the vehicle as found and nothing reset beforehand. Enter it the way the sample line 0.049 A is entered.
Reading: 5 A
